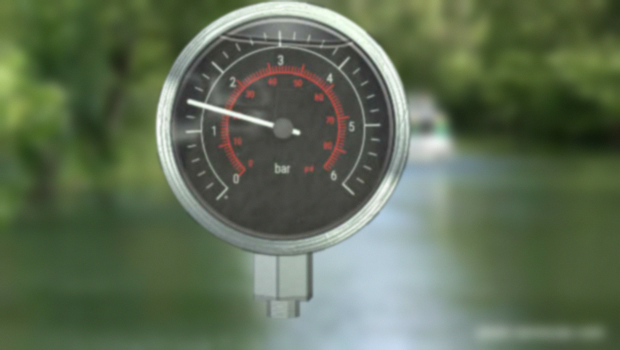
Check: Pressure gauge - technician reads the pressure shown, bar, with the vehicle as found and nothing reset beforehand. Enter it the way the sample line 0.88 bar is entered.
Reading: 1.4 bar
